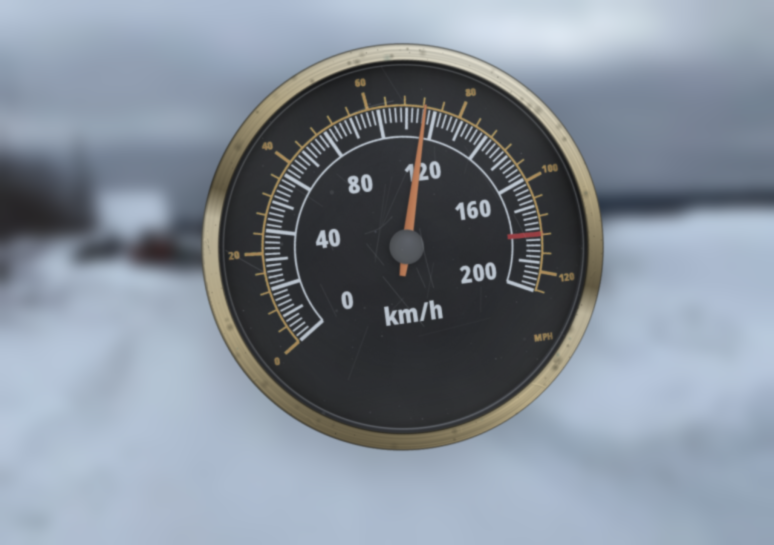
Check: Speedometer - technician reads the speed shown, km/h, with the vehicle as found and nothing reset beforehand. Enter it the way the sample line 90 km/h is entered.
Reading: 116 km/h
